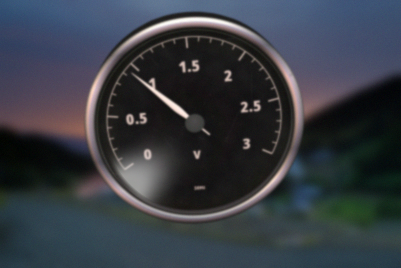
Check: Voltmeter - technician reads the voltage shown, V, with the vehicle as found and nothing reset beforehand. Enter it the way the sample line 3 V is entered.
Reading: 0.95 V
